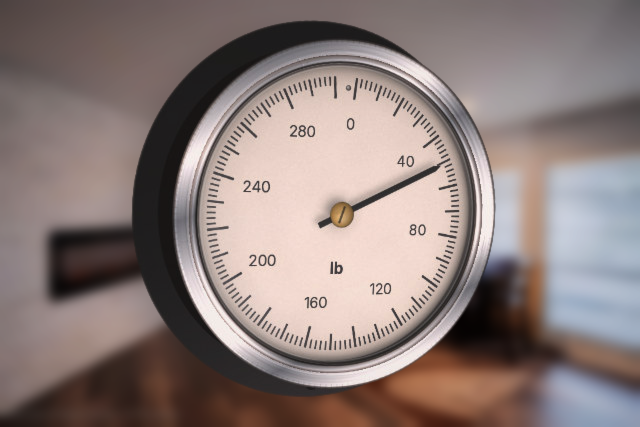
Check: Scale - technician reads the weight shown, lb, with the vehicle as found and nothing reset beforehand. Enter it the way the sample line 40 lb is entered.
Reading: 50 lb
